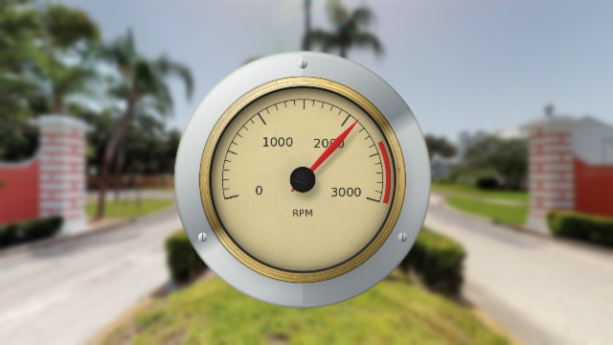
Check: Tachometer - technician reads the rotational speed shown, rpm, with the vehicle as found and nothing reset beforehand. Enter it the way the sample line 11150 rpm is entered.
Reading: 2100 rpm
